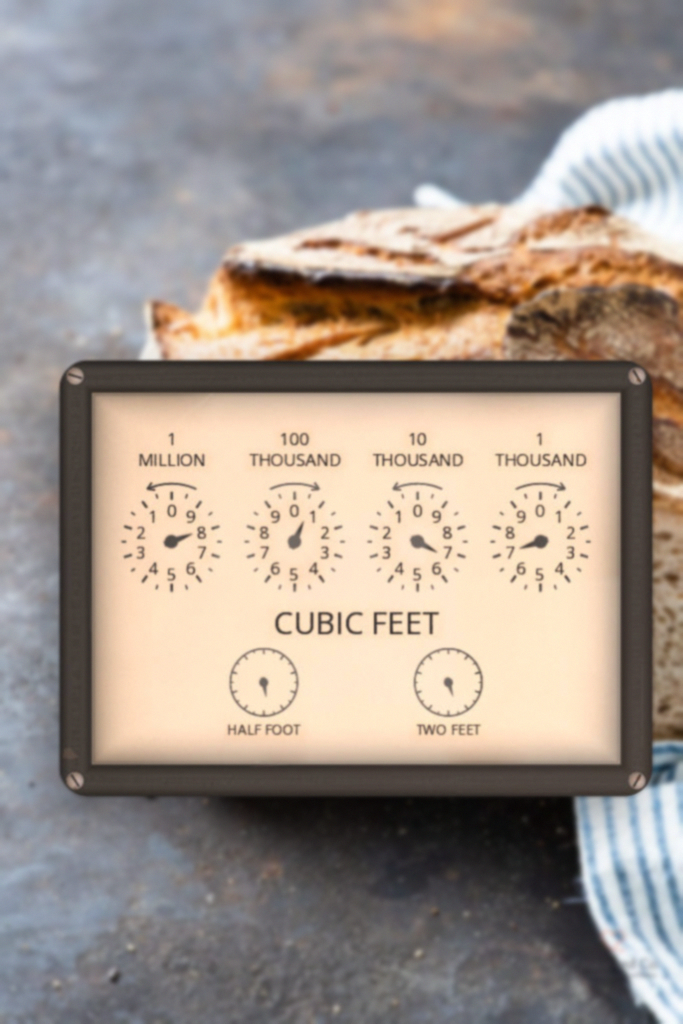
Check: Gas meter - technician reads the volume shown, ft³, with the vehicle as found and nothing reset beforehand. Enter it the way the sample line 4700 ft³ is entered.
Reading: 806700 ft³
